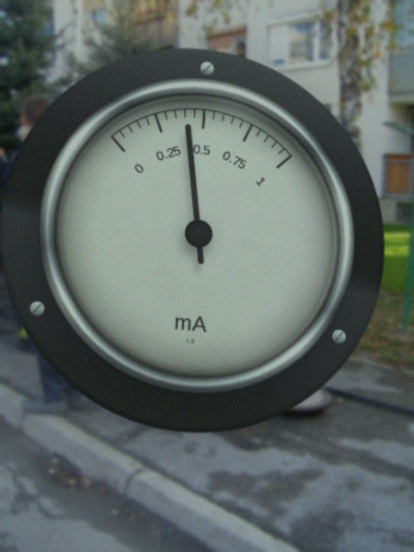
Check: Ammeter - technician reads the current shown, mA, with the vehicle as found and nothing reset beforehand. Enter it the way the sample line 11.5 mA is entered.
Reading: 0.4 mA
